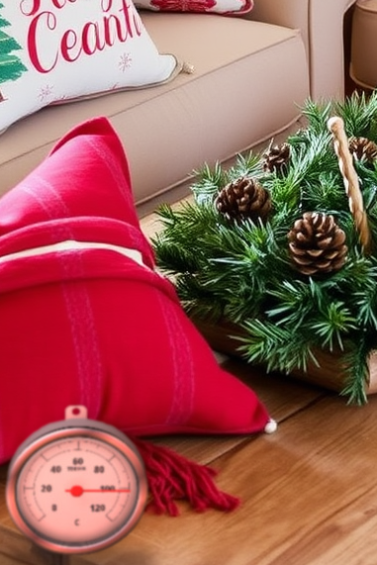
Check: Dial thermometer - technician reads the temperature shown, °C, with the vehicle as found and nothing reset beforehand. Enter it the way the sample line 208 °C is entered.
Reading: 100 °C
